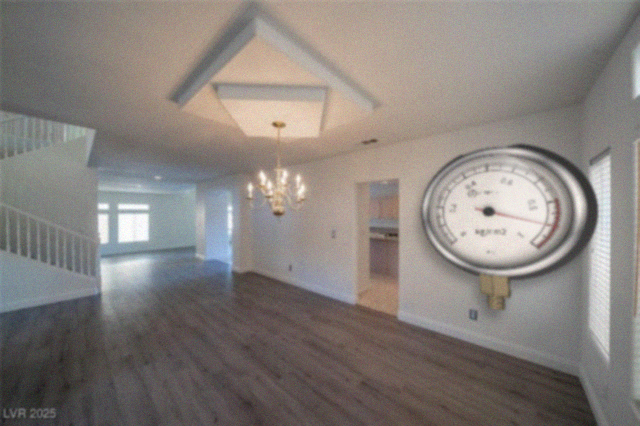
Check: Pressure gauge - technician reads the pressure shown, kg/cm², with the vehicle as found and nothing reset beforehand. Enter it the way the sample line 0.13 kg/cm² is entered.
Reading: 0.9 kg/cm²
